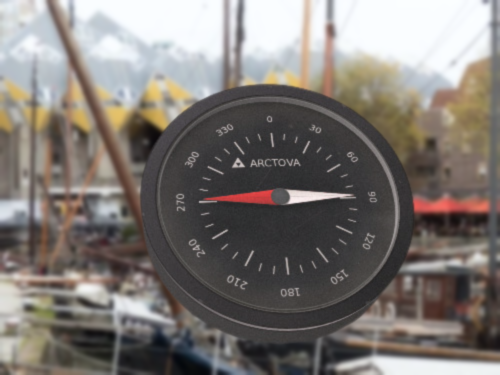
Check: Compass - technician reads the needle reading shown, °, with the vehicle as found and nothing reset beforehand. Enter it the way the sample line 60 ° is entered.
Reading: 270 °
